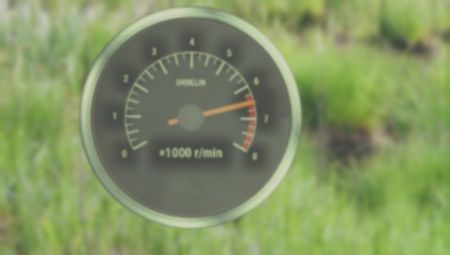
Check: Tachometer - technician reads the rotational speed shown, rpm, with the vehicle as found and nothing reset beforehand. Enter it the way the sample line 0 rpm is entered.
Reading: 6500 rpm
